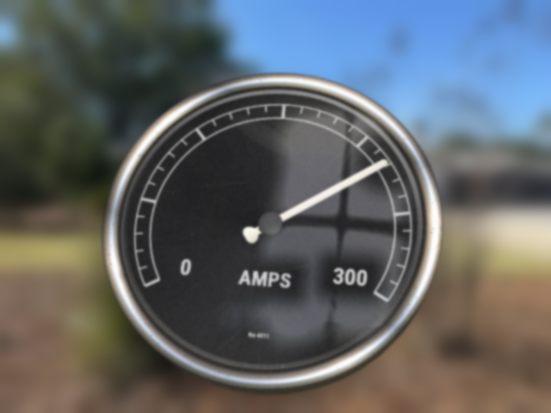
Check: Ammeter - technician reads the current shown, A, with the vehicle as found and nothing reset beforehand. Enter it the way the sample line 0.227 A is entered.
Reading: 220 A
